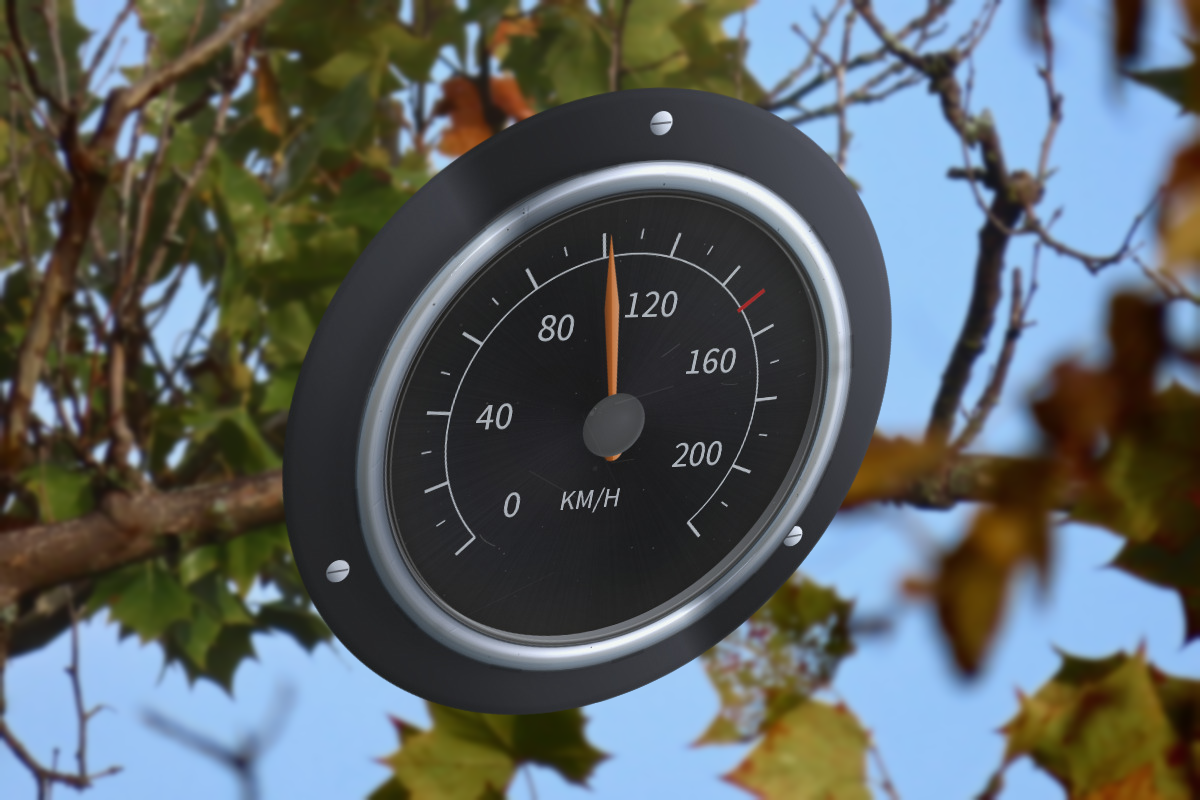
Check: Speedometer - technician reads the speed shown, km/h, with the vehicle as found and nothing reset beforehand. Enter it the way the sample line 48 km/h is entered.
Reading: 100 km/h
